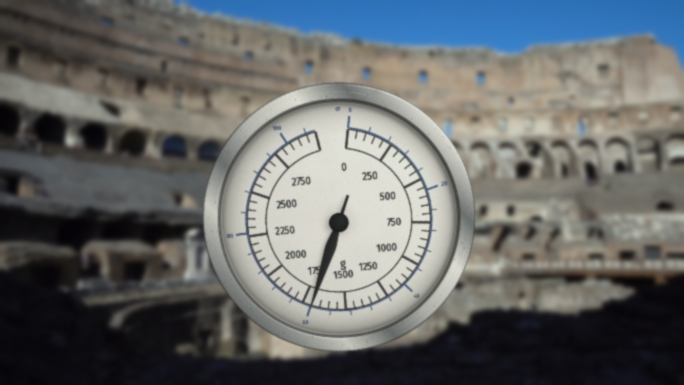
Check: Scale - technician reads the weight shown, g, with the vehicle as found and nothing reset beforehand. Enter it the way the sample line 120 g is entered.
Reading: 1700 g
